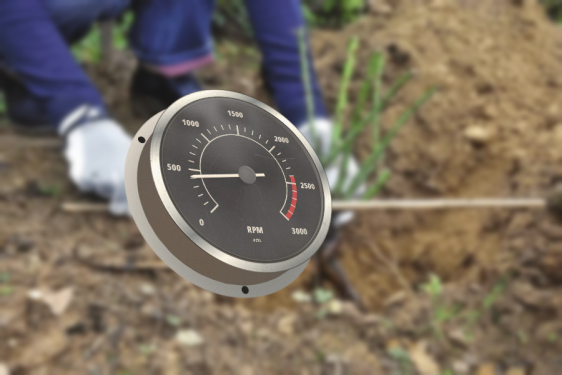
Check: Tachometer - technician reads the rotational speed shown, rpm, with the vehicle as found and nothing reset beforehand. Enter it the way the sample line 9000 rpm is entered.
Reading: 400 rpm
